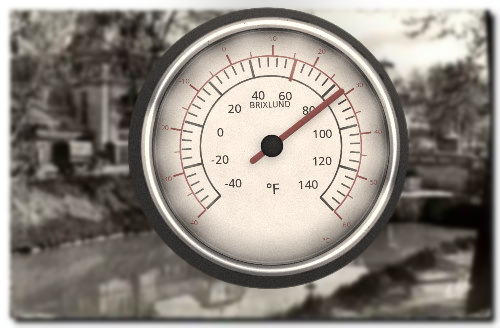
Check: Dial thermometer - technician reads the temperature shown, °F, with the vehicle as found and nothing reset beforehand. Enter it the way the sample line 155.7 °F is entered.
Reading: 84 °F
